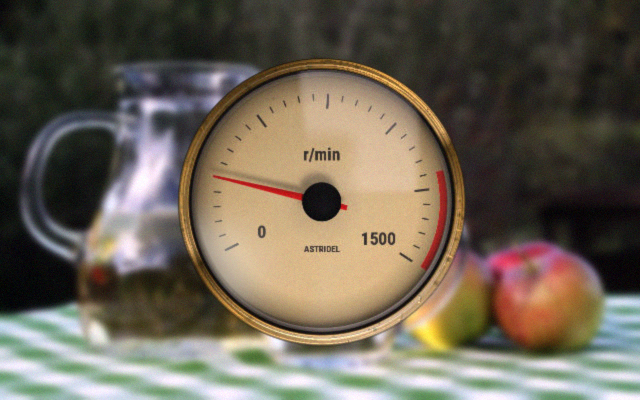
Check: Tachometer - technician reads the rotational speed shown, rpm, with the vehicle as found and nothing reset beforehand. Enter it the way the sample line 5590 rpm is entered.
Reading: 250 rpm
